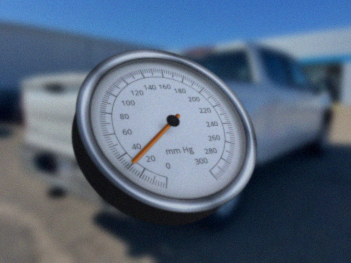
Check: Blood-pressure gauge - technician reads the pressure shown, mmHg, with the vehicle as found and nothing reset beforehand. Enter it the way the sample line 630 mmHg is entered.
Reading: 30 mmHg
